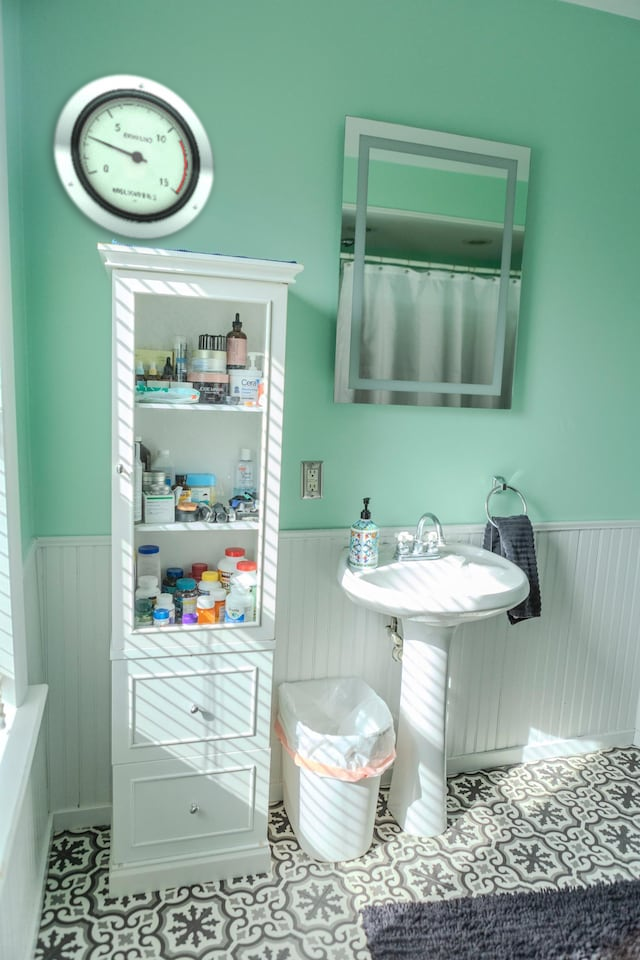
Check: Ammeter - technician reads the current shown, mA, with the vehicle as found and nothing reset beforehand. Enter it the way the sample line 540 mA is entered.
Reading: 2.5 mA
